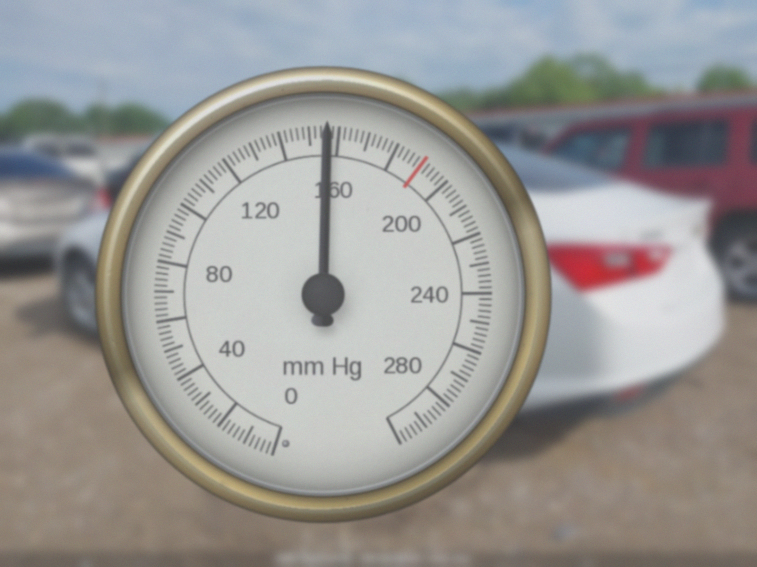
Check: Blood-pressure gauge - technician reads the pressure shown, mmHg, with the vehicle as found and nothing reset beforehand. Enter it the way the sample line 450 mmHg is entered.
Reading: 156 mmHg
